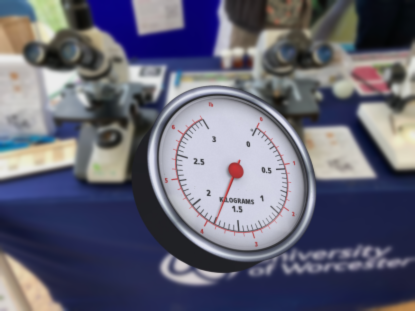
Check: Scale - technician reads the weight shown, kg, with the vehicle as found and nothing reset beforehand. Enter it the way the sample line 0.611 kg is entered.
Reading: 1.75 kg
